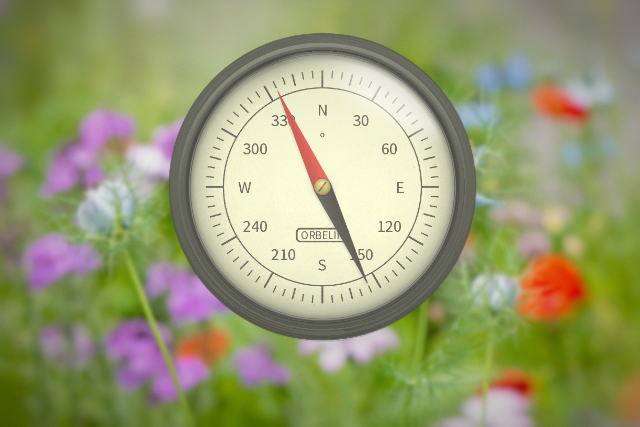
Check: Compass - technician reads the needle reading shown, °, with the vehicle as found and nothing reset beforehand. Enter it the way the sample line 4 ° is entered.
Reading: 335 °
